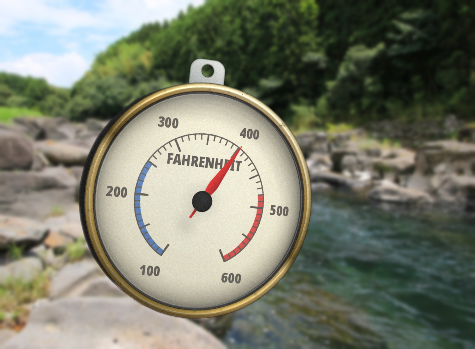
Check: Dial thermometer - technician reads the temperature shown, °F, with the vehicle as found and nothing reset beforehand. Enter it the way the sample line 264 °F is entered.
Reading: 400 °F
